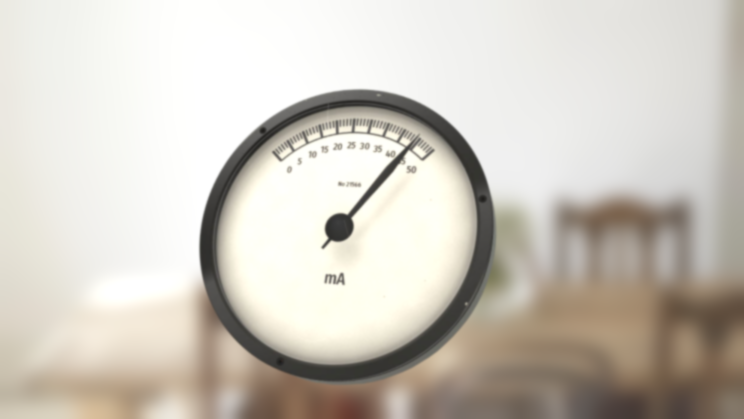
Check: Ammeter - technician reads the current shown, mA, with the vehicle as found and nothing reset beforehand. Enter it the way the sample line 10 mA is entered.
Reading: 45 mA
